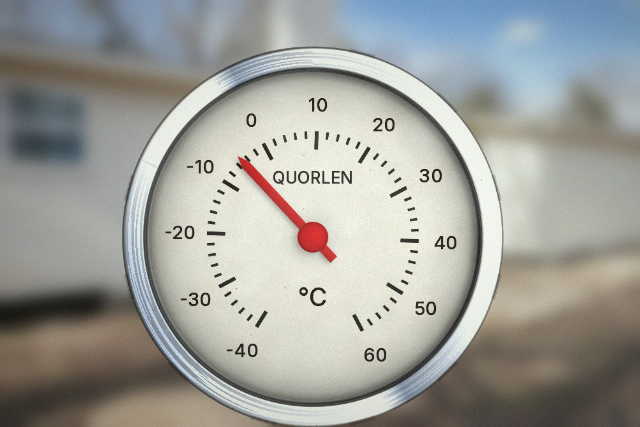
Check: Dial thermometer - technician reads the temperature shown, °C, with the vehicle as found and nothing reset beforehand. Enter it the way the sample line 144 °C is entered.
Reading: -5 °C
